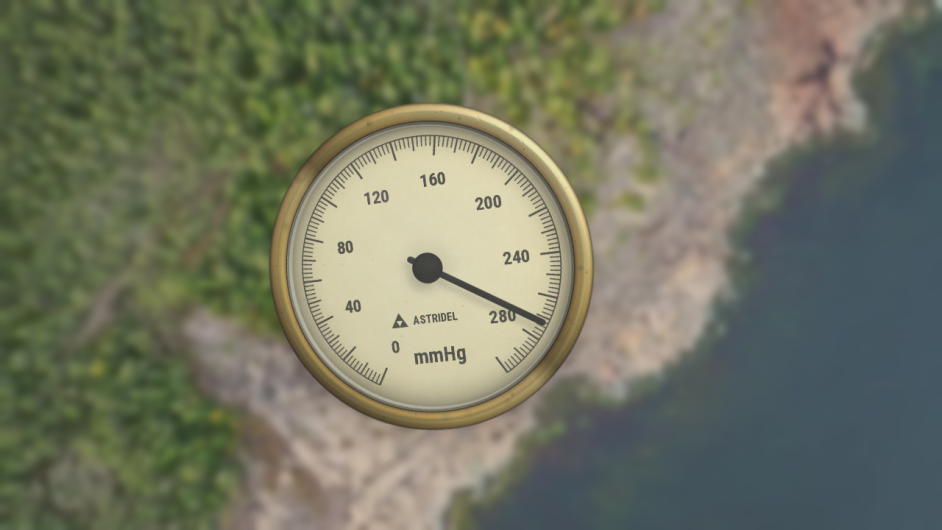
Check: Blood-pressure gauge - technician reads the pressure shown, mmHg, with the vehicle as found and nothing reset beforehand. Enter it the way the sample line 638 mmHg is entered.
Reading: 272 mmHg
